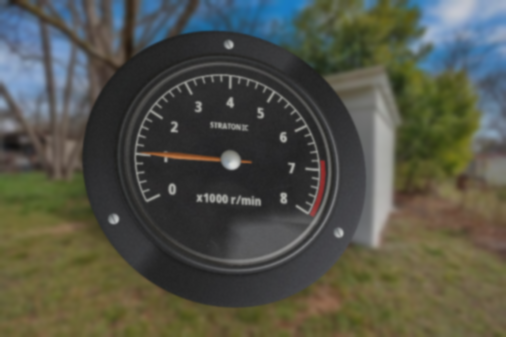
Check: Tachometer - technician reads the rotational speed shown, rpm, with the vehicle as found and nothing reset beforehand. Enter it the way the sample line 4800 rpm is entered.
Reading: 1000 rpm
